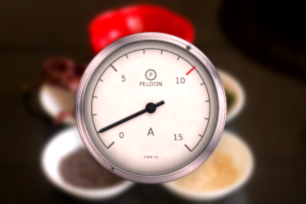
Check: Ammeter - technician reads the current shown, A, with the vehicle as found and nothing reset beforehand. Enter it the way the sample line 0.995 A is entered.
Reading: 1 A
